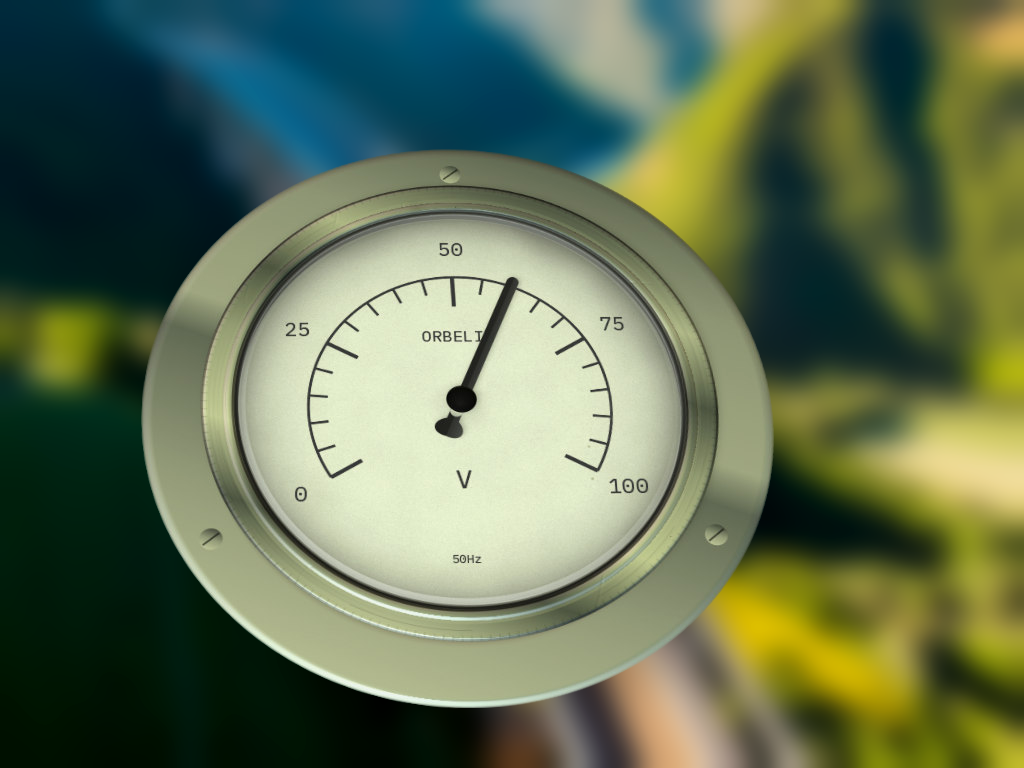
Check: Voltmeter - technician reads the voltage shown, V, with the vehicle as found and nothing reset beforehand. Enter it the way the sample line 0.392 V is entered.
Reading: 60 V
